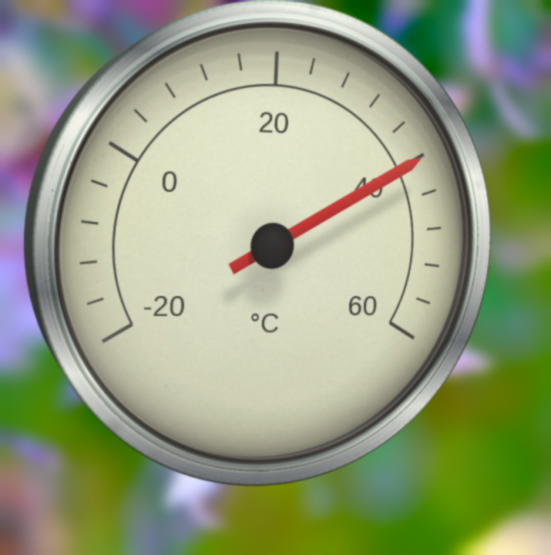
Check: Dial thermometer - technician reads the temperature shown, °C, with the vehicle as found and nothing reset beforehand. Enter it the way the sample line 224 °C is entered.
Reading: 40 °C
